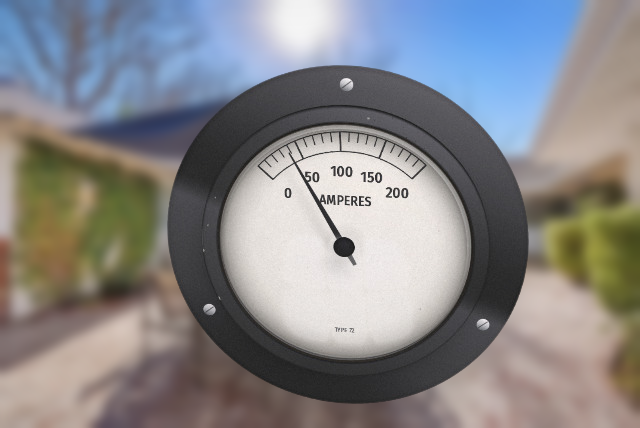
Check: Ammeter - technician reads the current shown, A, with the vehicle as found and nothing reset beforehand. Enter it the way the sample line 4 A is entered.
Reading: 40 A
